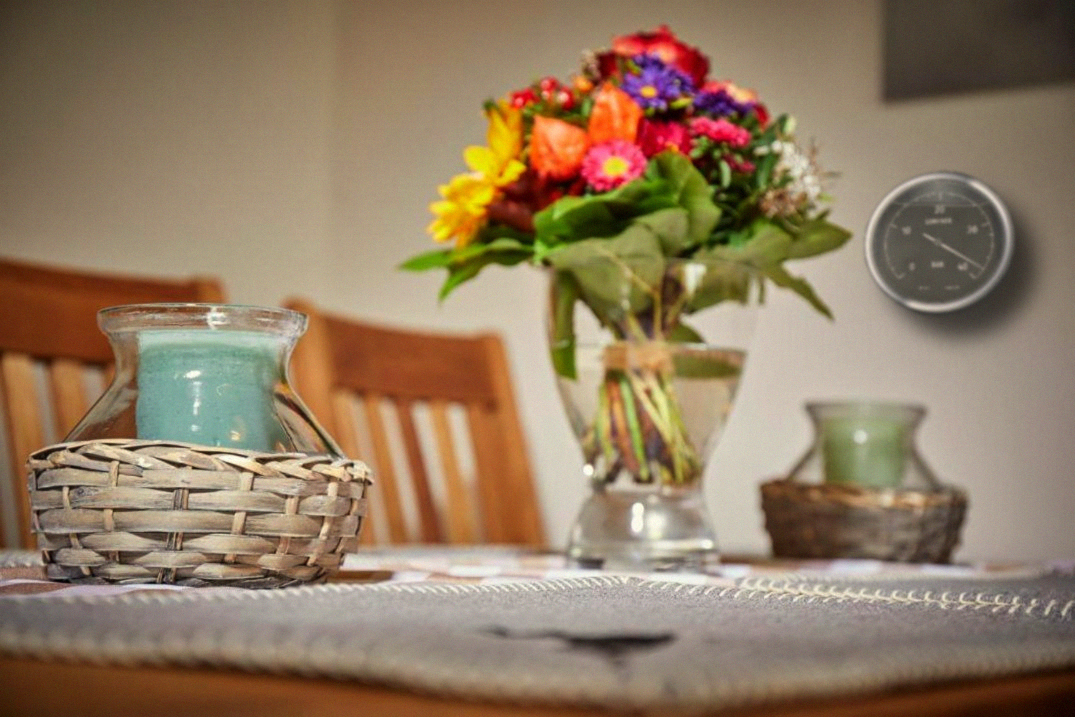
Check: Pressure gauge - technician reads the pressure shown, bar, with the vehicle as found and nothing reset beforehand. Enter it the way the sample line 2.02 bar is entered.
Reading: 38 bar
